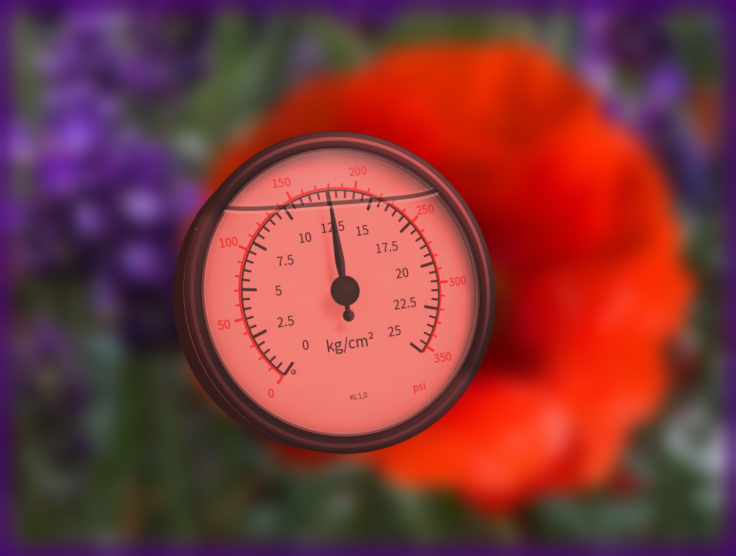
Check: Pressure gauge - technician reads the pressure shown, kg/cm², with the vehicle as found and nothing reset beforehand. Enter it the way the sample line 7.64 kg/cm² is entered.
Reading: 12.5 kg/cm²
